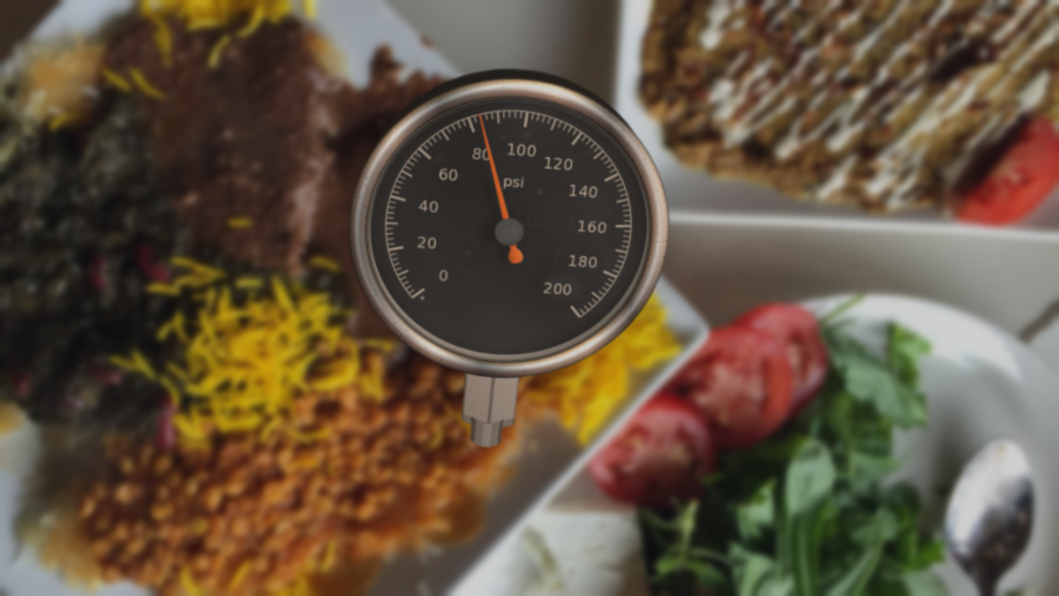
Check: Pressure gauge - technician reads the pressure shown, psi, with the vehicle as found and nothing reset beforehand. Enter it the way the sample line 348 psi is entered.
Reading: 84 psi
